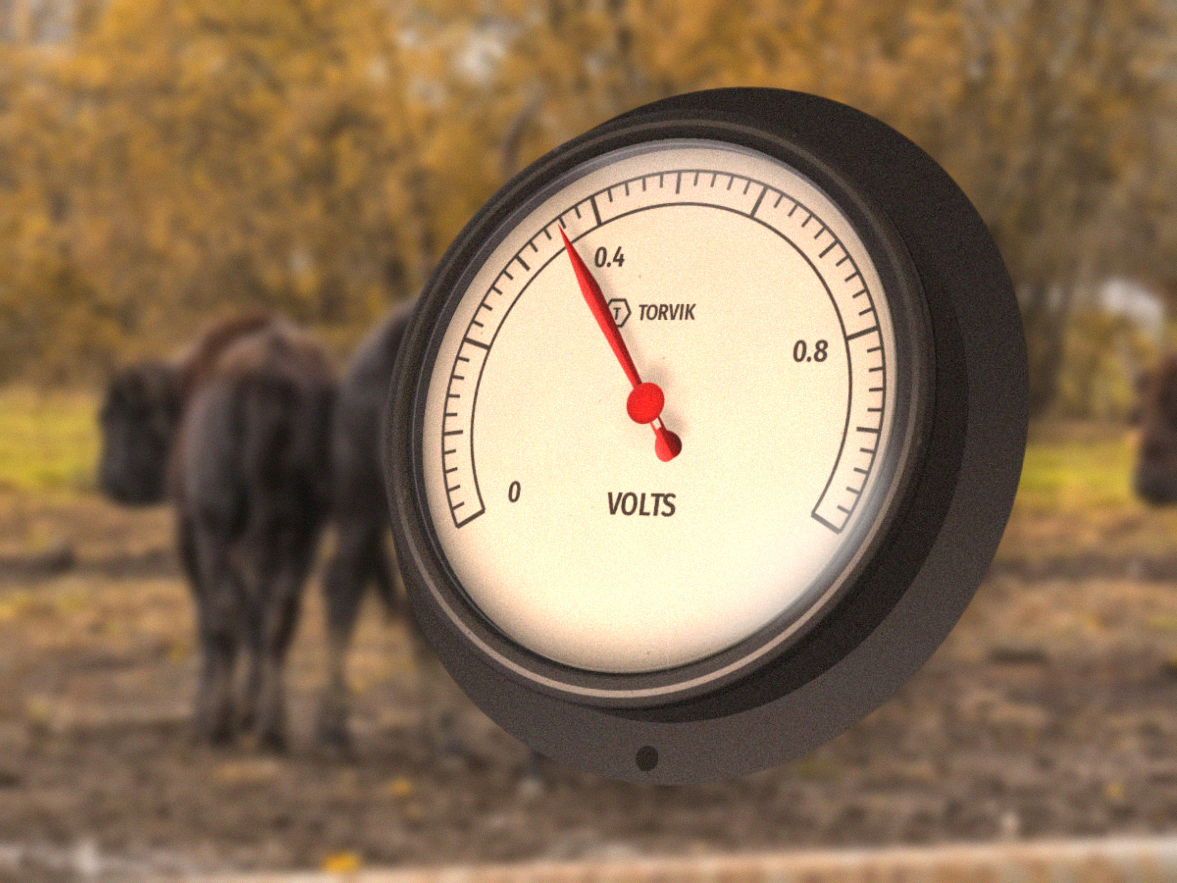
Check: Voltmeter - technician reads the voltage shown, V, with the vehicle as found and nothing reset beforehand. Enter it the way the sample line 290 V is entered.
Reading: 0.36 V
